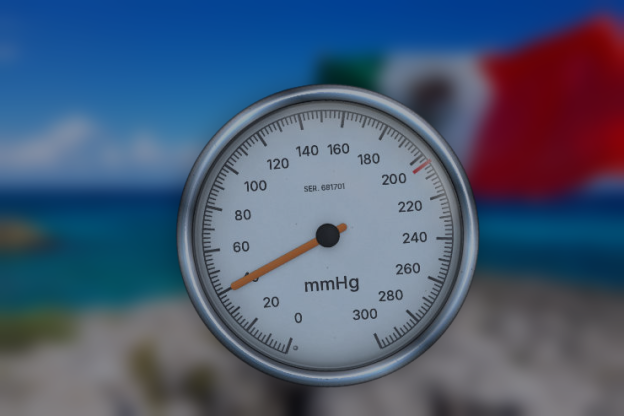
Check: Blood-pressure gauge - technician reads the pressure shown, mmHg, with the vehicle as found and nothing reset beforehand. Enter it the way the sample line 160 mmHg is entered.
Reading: 40 mmHg
